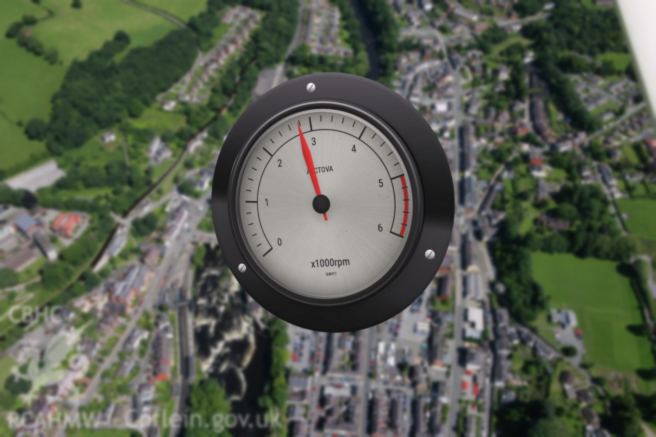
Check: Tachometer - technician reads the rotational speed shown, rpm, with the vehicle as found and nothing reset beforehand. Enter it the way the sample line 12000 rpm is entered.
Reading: 2800 rpm
